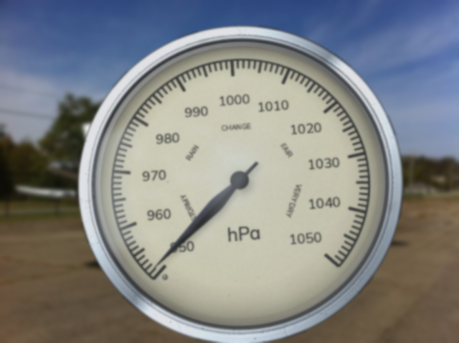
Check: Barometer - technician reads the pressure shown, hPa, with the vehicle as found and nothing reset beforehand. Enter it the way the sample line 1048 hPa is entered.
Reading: 951 hPa
